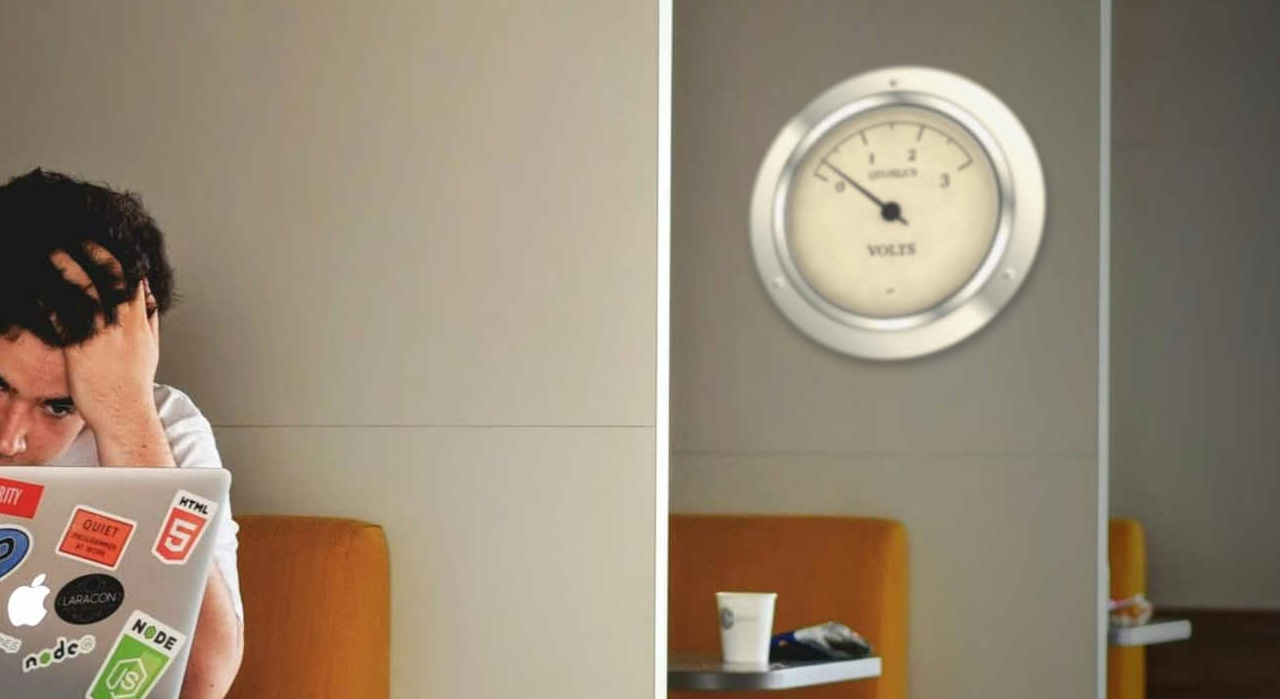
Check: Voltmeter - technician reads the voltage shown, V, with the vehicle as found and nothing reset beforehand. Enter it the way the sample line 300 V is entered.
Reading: 0.25 V
